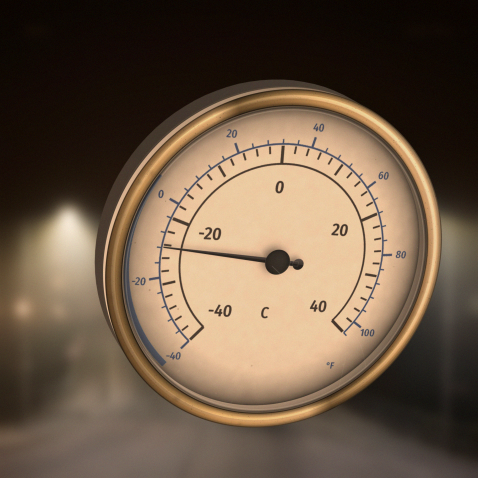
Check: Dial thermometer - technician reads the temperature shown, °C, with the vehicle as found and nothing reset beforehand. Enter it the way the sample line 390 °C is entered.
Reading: -24 °C
